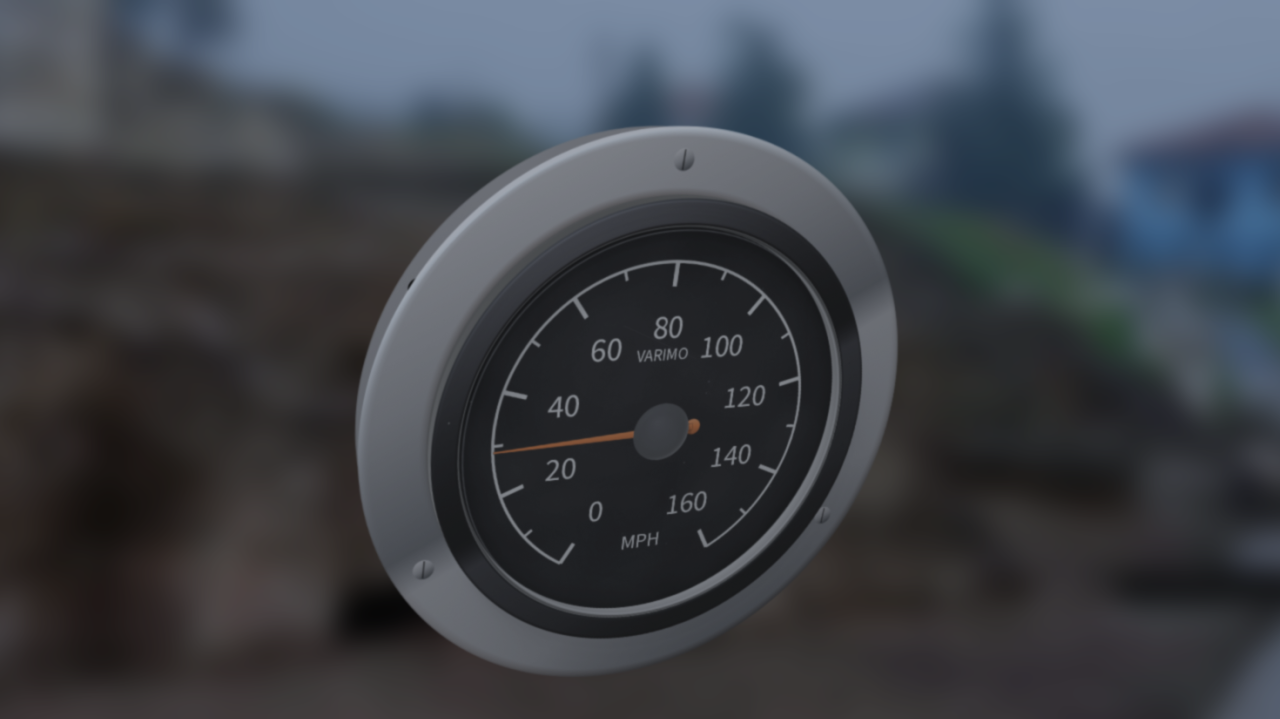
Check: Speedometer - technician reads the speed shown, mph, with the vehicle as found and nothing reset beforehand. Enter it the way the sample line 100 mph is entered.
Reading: 30 mph
